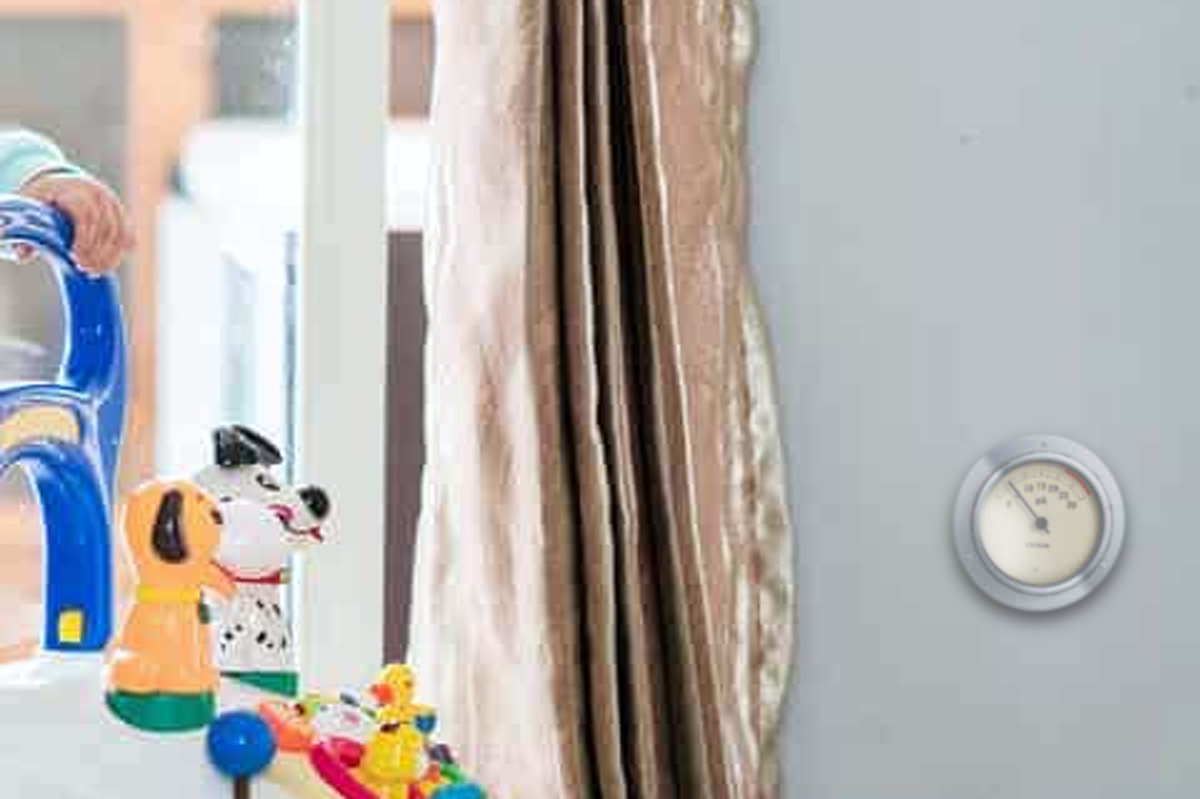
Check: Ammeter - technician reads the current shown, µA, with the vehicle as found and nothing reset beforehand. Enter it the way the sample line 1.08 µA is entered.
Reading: 5 µA
